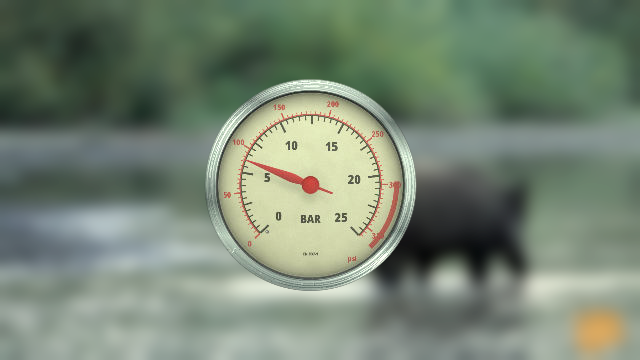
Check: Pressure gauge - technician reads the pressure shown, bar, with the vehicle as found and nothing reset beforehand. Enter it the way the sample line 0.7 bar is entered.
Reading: 6 bar
